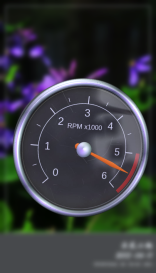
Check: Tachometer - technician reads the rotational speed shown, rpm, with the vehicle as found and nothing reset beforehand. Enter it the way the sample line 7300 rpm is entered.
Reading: 5500 rpm
